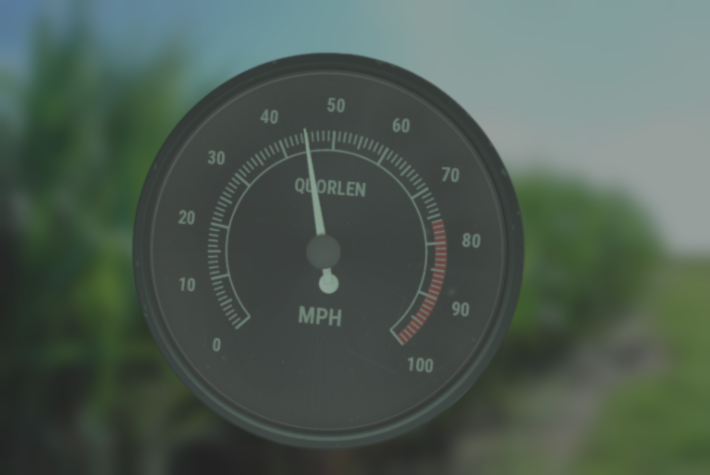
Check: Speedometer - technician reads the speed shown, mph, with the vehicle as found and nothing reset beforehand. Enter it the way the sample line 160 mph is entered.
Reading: 45 mph
